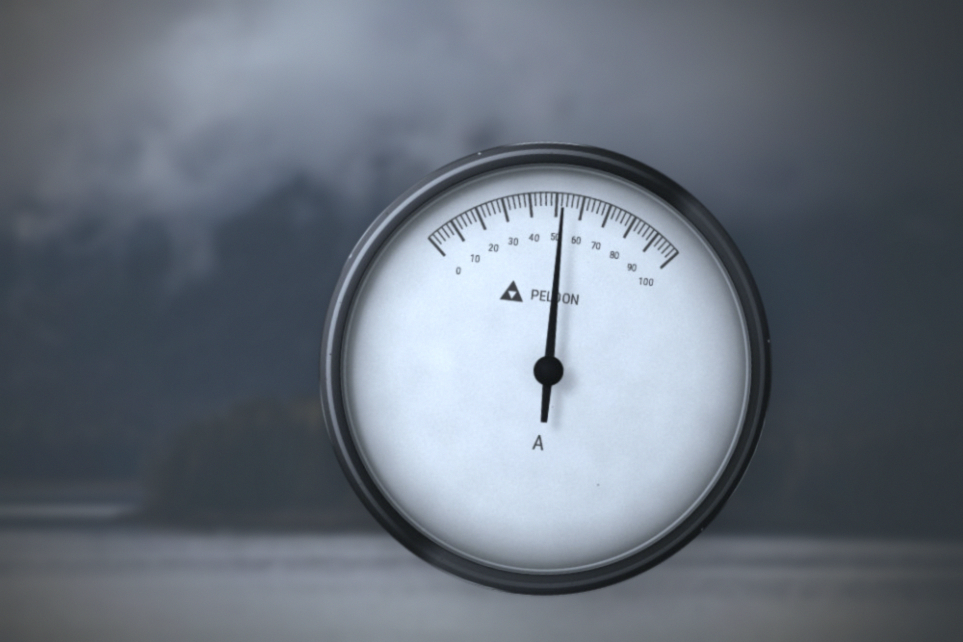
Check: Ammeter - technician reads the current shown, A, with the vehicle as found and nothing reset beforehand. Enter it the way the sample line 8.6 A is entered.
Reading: 52 A
